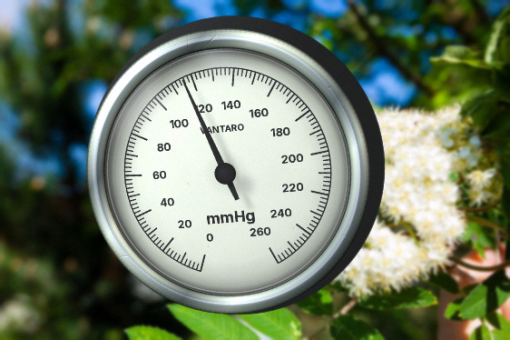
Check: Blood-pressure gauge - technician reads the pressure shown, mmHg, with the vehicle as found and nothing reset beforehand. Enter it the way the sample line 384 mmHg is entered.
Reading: 116 mmHg
